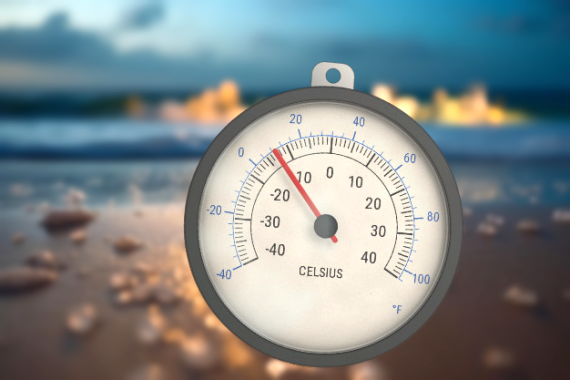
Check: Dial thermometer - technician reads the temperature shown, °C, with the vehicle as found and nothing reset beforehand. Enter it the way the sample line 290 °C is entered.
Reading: -13 °C
